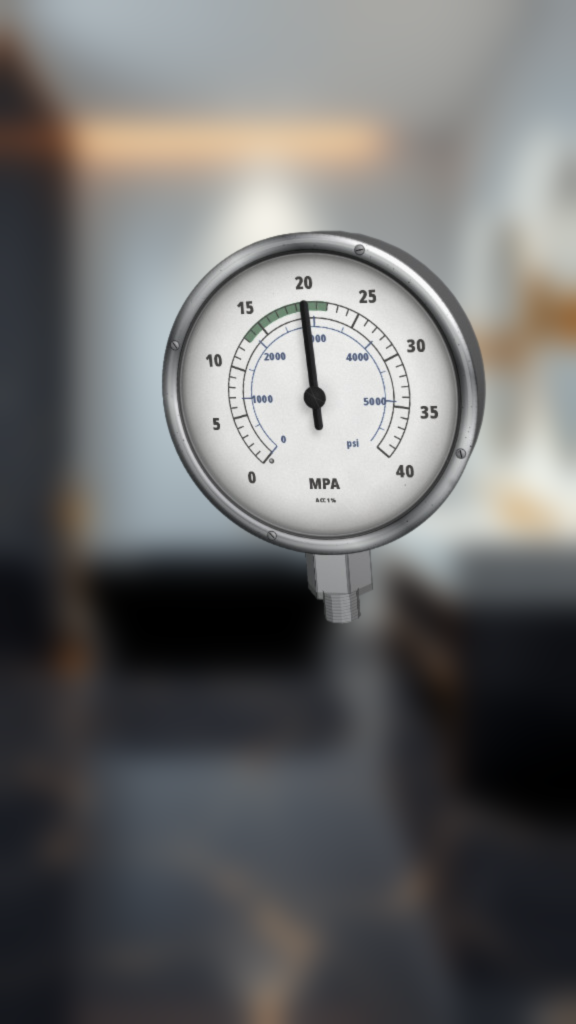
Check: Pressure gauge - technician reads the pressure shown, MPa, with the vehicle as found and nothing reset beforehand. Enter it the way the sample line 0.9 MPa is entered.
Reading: 20 MPa
